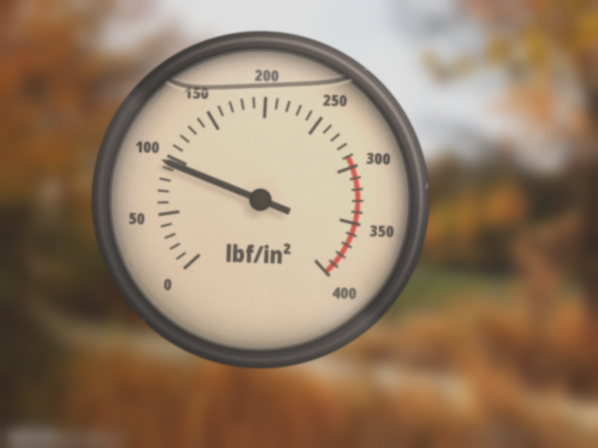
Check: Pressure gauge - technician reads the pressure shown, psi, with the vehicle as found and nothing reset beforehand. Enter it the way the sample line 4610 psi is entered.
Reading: 95 psi
